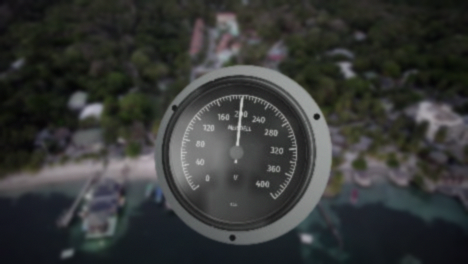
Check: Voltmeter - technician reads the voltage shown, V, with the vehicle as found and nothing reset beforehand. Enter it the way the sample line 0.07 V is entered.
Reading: 200 V
